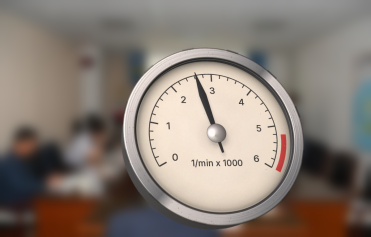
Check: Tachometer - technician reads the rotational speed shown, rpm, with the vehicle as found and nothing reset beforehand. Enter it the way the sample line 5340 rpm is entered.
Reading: 2600 rpm
